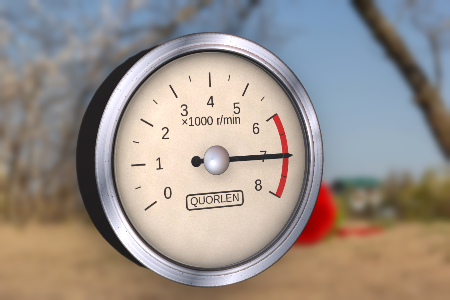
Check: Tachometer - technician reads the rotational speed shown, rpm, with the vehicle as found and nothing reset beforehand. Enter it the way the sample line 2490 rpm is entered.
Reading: 7000 rpm
